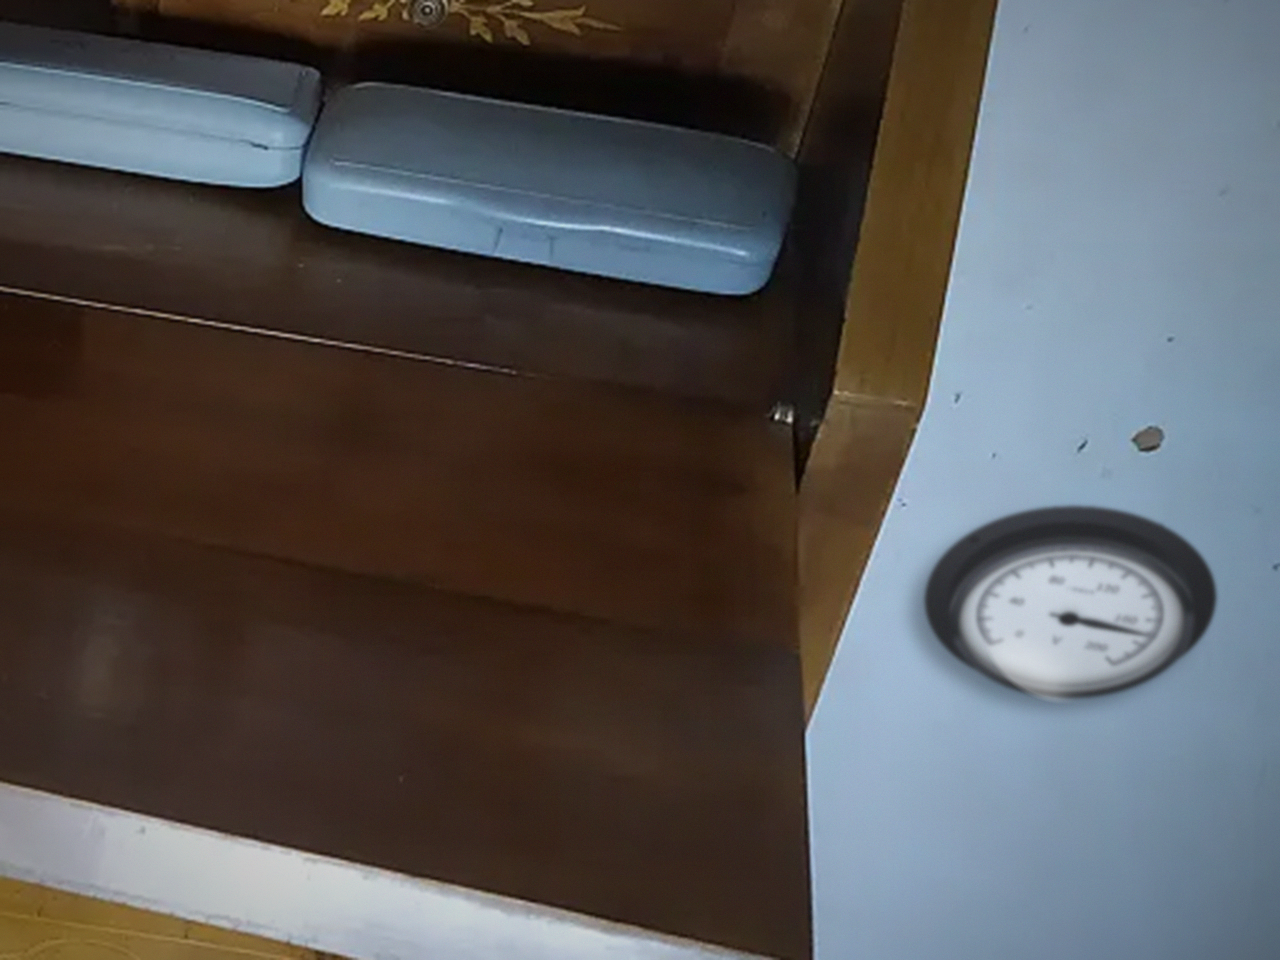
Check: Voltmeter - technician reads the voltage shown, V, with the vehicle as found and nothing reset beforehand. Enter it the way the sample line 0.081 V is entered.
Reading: 170 V
